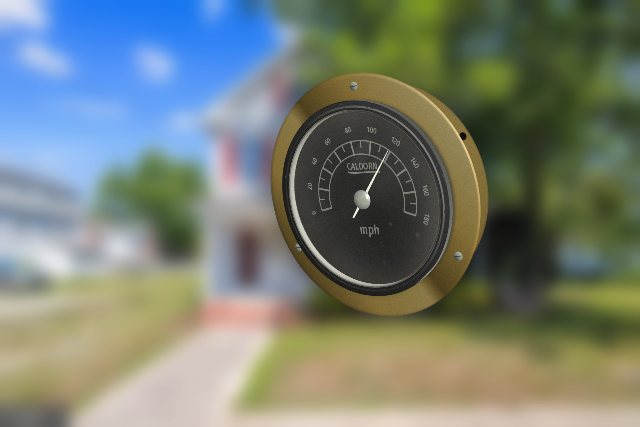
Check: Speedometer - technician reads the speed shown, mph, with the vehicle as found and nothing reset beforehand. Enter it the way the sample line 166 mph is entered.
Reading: 120 mph
